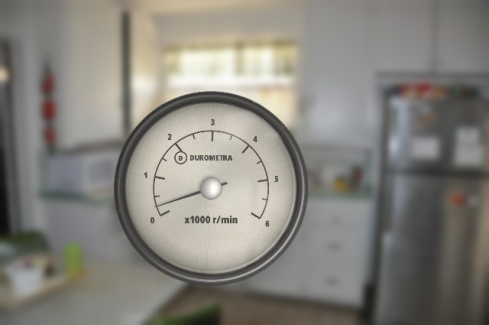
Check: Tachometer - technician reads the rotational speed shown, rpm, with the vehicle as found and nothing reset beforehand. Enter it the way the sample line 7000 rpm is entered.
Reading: 250 rpm
